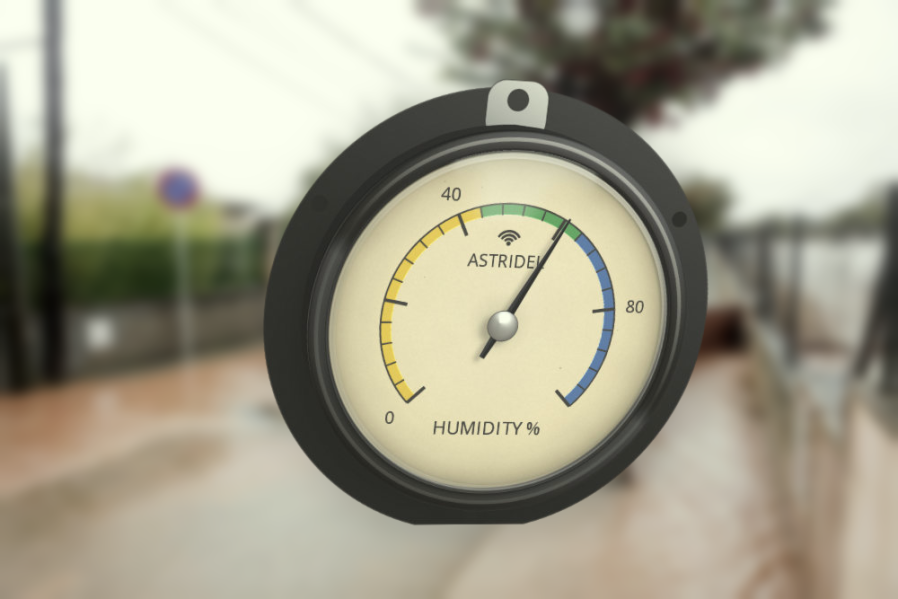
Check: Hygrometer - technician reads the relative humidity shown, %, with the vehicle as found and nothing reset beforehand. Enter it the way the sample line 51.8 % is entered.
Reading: 60 %
